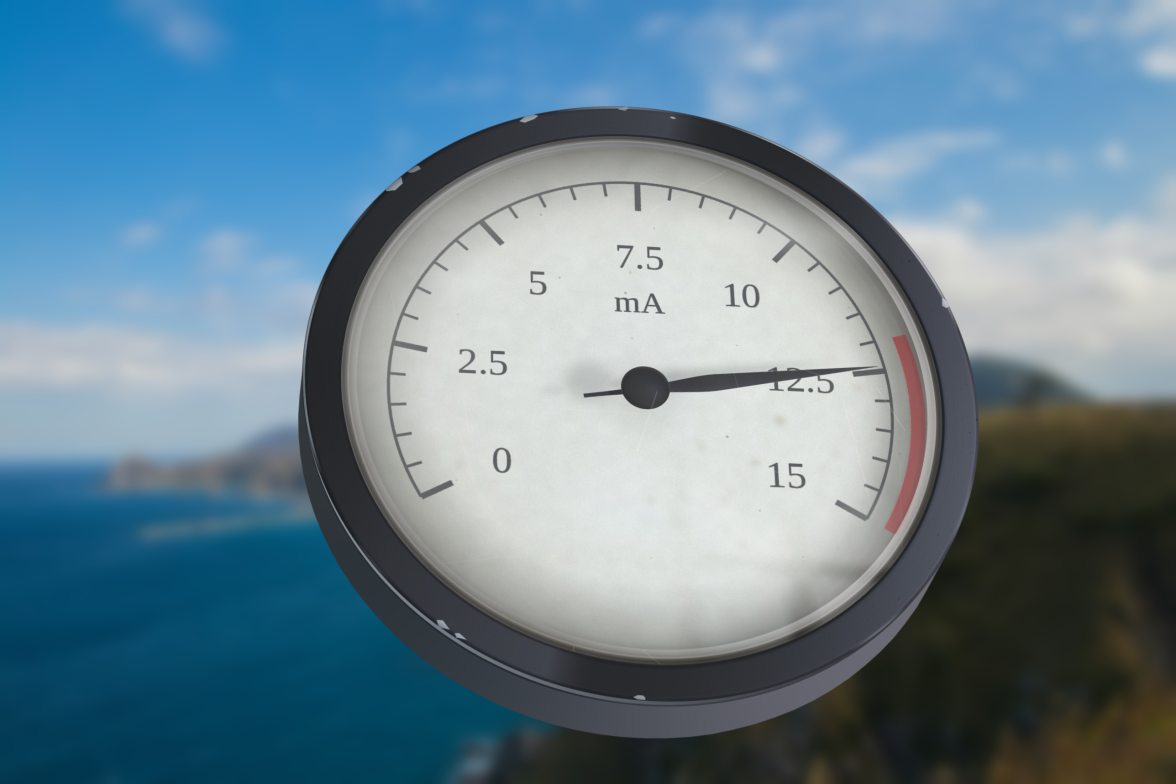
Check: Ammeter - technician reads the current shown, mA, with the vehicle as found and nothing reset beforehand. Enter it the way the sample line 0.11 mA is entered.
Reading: 12.5 mA
